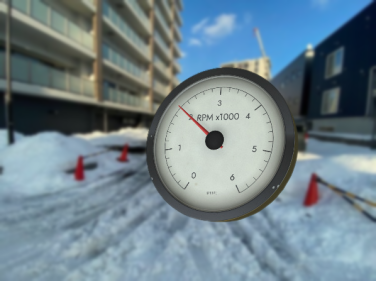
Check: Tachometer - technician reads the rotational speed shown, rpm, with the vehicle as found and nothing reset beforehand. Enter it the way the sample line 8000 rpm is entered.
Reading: 2000 rpm
